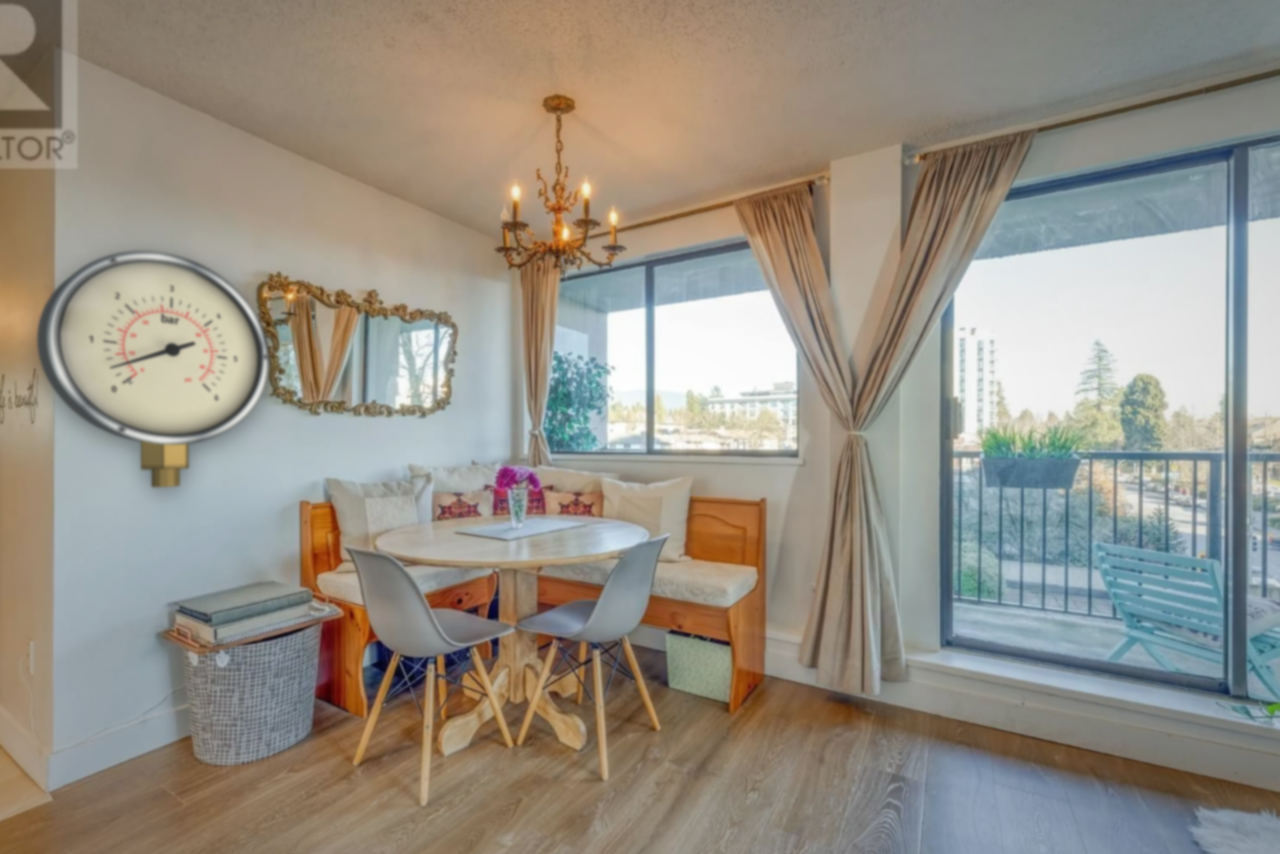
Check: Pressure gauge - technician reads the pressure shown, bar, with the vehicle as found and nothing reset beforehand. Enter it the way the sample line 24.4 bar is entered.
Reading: 0.4 bar
